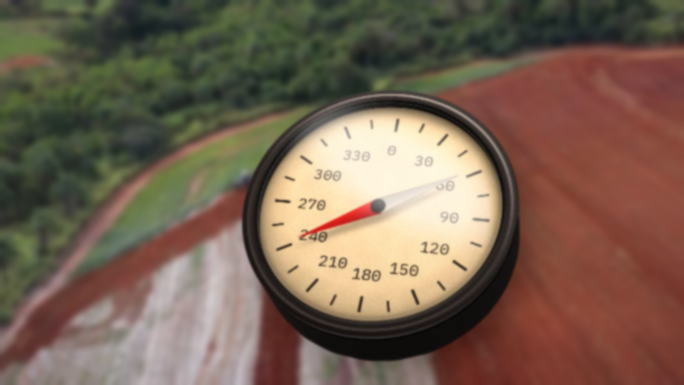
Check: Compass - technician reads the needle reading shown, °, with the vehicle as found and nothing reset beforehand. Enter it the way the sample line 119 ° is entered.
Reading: 240 °
